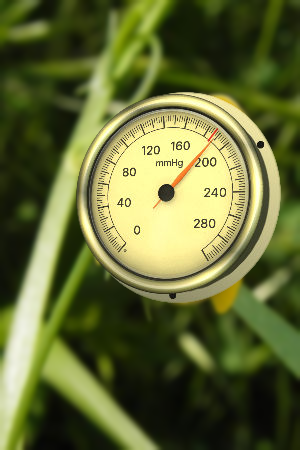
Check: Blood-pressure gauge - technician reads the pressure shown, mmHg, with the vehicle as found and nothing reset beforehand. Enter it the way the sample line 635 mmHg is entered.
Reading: 190 mmHg
